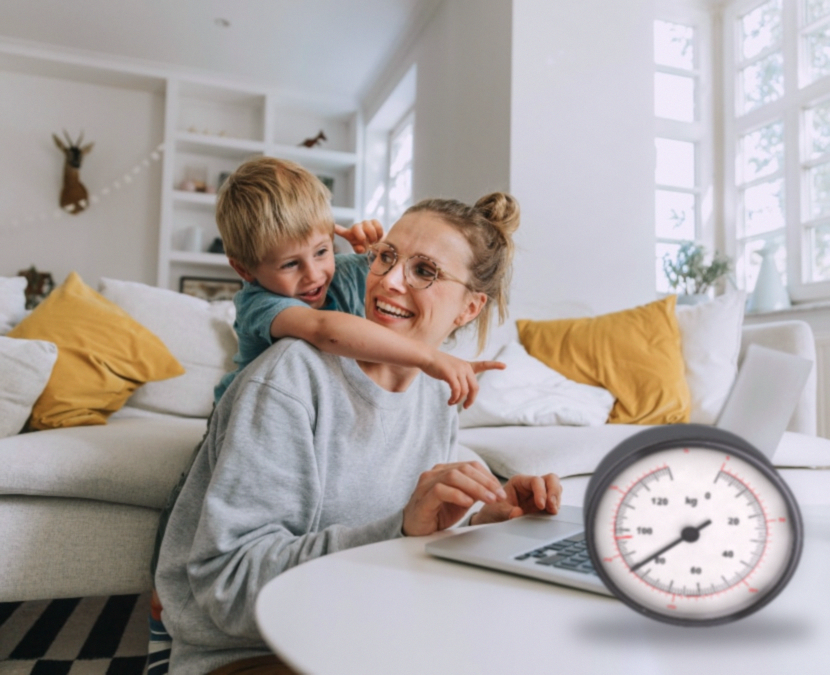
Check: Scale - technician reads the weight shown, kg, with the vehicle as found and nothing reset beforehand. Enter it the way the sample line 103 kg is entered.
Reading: 85 kg
